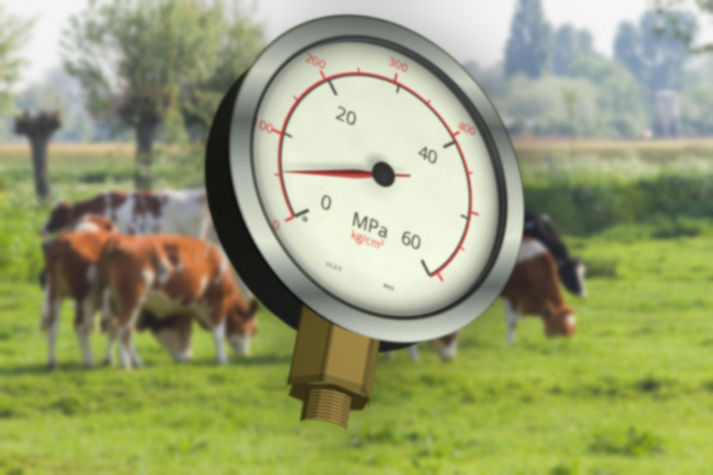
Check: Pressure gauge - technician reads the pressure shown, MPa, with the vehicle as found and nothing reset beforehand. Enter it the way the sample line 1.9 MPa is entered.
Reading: 5 MPa
